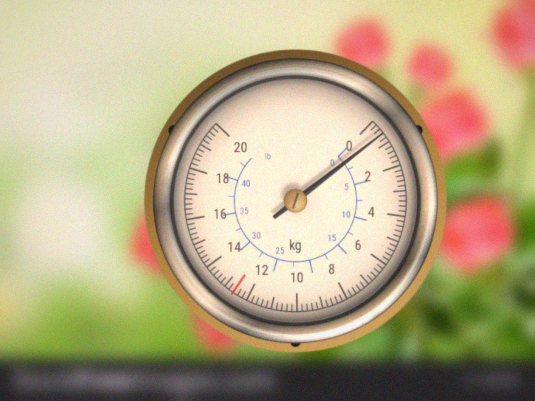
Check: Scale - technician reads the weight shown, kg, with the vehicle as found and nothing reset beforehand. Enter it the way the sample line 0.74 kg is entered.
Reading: 0.6 kg
